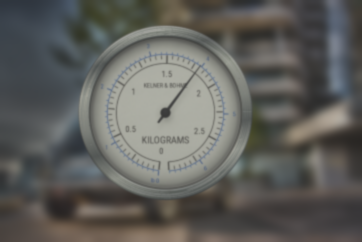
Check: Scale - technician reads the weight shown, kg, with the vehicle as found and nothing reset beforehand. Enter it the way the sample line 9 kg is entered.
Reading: 1.8 kg
